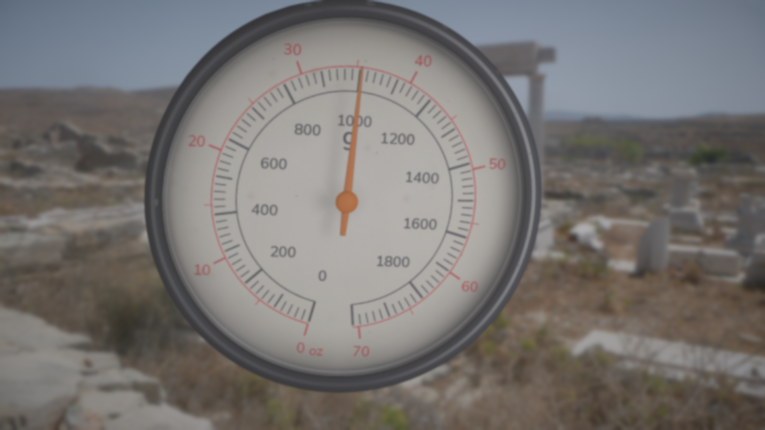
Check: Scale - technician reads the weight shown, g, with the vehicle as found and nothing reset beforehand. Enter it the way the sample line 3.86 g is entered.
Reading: 1000 g
